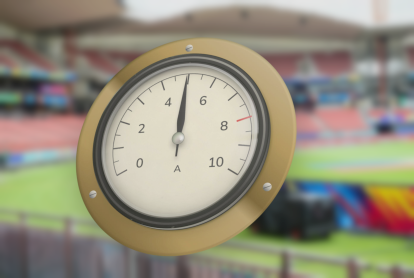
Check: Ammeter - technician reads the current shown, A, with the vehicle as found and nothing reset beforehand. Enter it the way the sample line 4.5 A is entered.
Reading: 5 A
